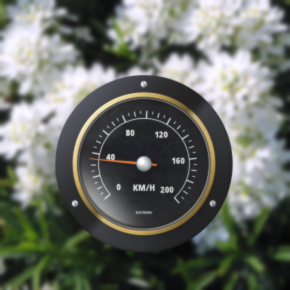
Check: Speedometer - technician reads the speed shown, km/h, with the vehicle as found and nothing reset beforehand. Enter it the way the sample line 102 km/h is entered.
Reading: 35 km/h
